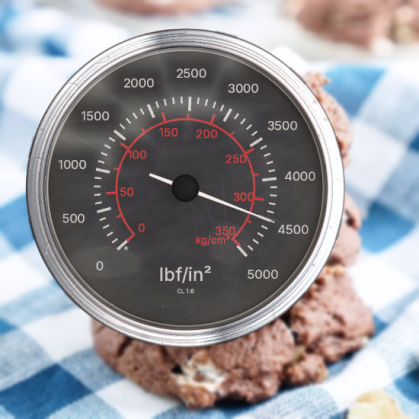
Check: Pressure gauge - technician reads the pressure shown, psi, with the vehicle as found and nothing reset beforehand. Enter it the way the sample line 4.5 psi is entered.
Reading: 4500 psi
